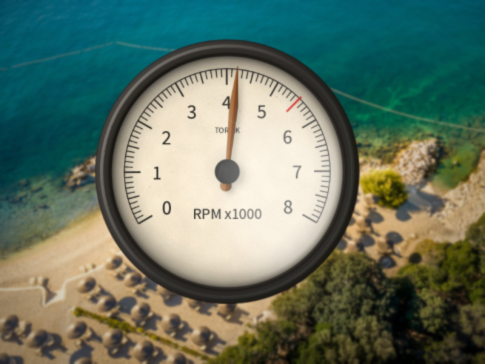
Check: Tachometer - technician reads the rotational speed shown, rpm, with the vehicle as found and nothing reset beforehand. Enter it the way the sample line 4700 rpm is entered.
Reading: 4200 rpm
